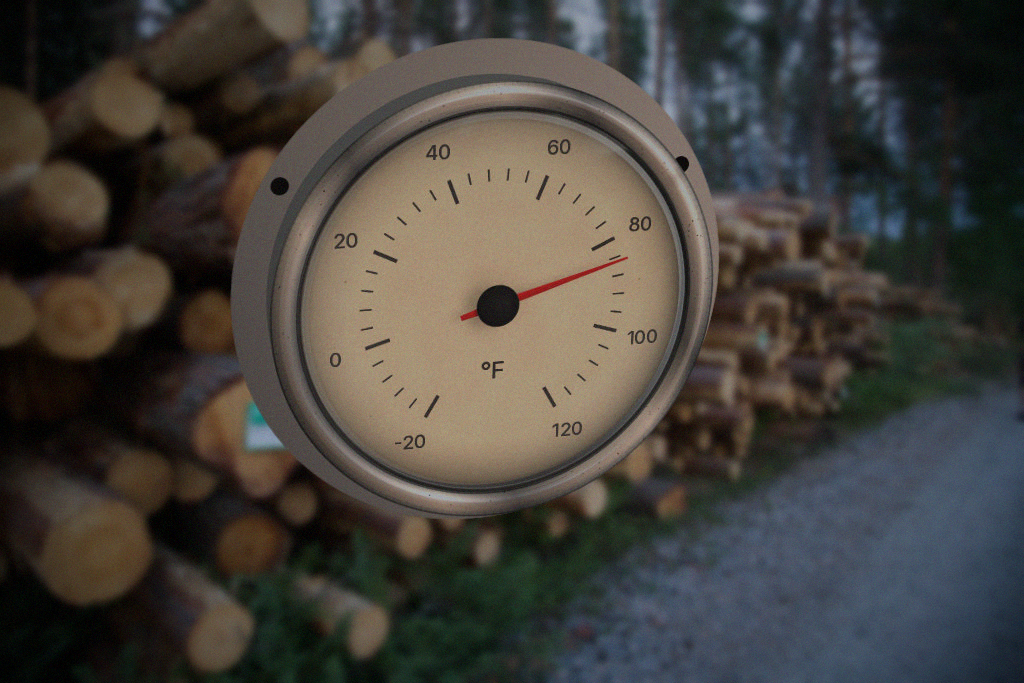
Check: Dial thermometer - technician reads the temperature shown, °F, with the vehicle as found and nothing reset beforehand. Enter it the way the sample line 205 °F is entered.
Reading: 84 °F
